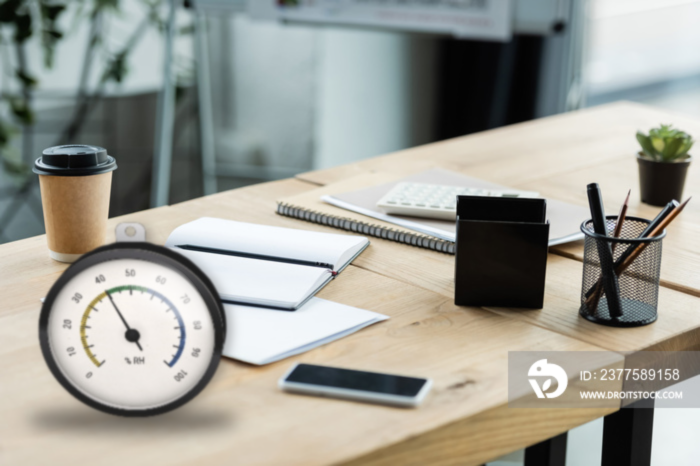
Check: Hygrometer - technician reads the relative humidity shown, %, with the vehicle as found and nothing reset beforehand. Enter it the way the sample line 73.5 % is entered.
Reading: 40 %
